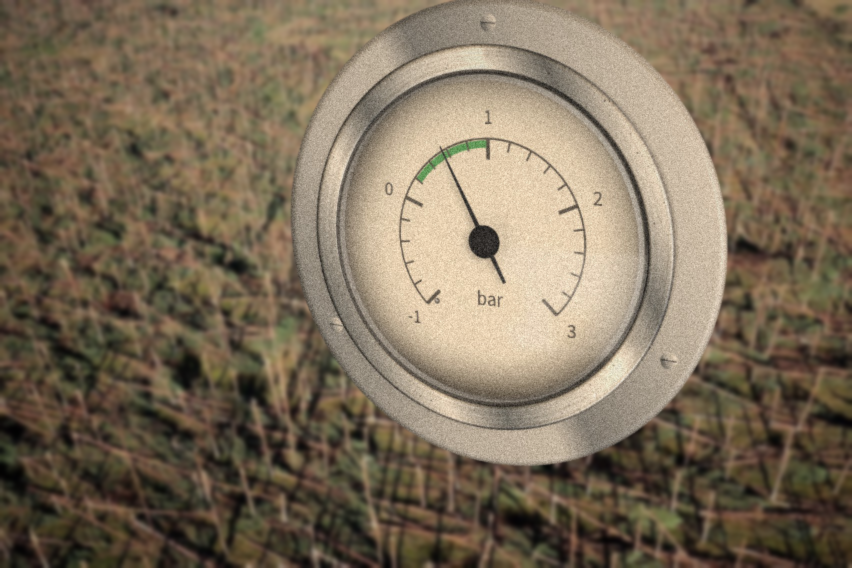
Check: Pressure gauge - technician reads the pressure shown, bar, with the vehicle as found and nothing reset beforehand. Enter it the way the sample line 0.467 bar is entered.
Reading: 0.6 bar
